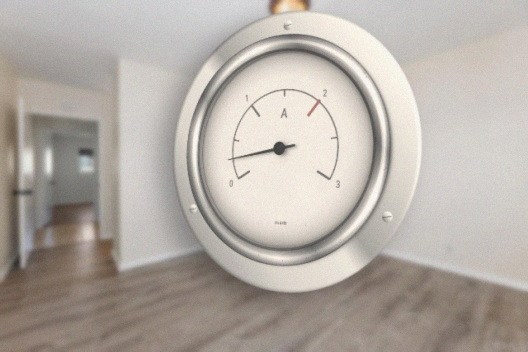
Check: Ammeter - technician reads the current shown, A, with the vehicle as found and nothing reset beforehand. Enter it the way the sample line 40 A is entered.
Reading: 0.25 A
